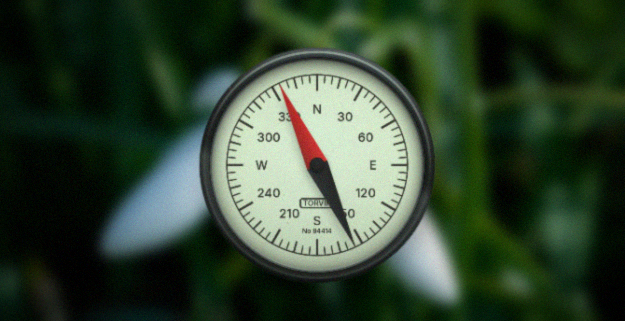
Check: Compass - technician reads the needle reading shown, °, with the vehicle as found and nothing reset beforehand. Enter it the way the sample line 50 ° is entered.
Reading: 335 °
